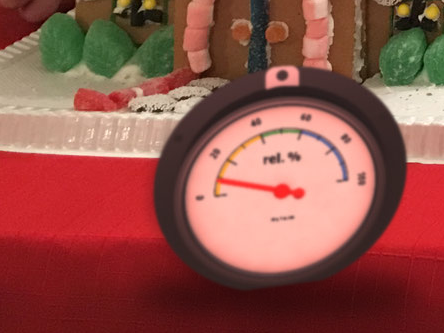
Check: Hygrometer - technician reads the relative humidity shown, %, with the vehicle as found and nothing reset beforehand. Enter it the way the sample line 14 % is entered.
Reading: 10 %
